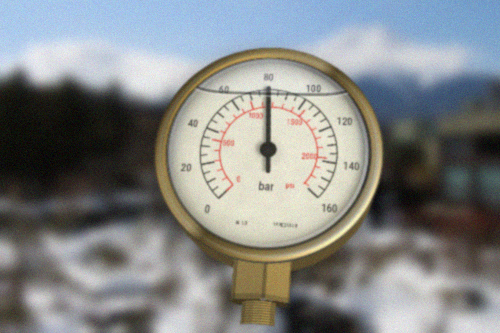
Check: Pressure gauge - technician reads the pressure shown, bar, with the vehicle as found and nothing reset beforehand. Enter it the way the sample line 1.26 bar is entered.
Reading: 80 bar
